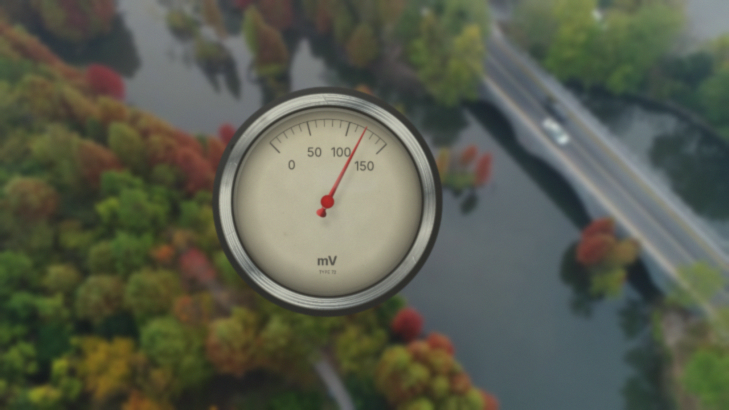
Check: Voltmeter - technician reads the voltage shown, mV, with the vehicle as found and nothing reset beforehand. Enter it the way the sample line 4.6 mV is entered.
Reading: 120 mV
